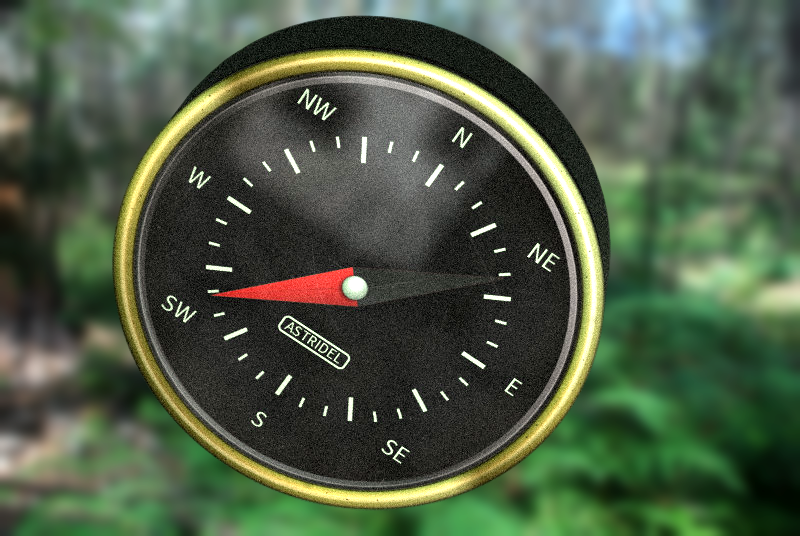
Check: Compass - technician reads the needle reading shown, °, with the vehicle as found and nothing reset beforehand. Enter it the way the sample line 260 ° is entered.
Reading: 230 °
